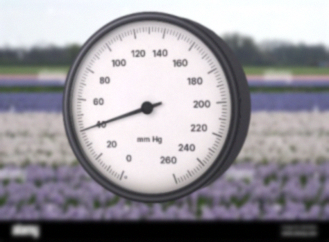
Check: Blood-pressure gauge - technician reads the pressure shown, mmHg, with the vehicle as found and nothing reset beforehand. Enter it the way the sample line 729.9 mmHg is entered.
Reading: 40 mmHg
